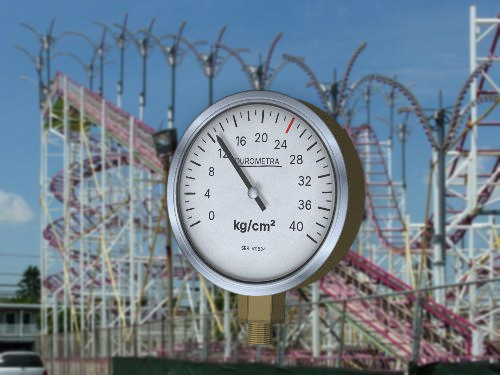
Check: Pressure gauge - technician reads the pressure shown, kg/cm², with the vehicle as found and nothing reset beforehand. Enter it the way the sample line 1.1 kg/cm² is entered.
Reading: 13 kg/cm²
